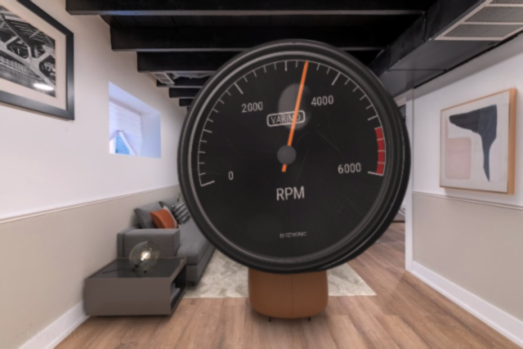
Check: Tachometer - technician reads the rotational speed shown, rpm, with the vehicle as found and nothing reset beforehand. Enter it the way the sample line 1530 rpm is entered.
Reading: 3400 rpm
